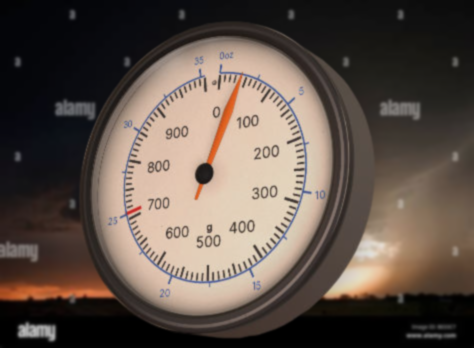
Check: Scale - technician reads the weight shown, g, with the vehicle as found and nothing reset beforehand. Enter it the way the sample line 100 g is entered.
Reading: 50 g
